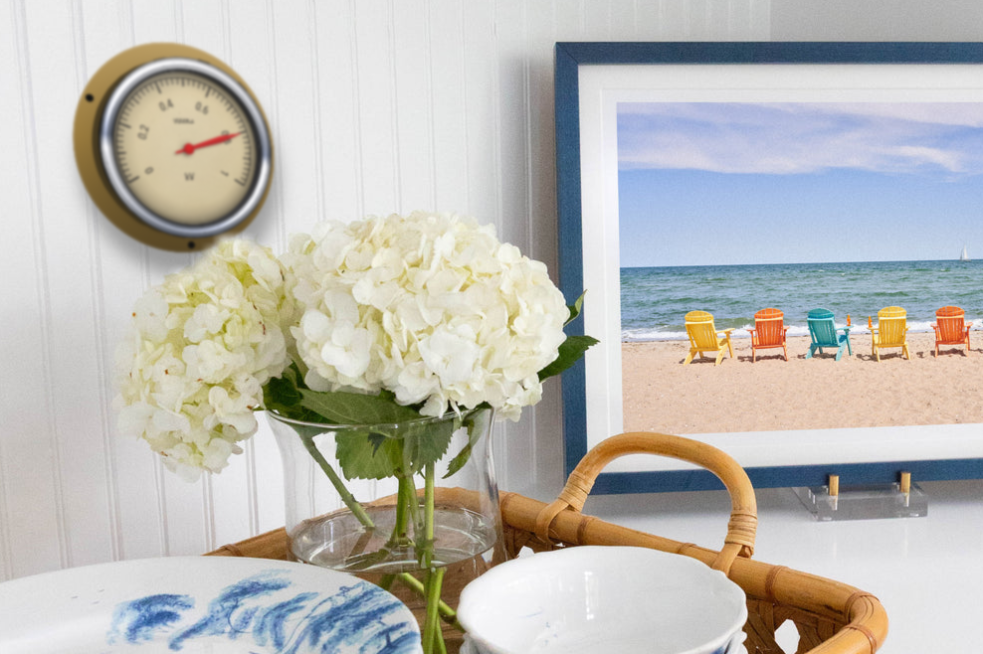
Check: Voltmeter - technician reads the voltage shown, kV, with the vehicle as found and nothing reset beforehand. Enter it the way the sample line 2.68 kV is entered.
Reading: 0.8 kV
